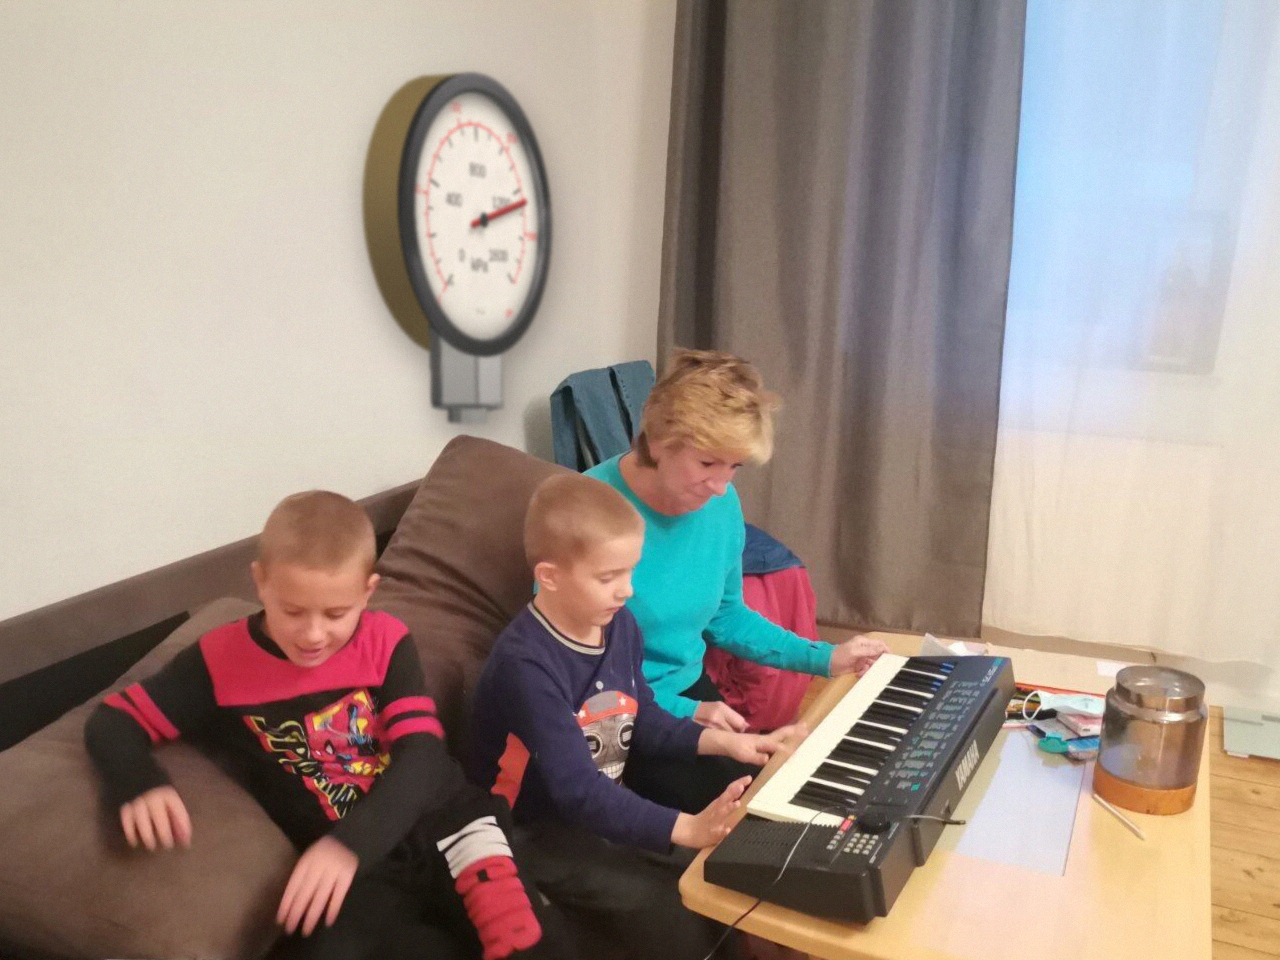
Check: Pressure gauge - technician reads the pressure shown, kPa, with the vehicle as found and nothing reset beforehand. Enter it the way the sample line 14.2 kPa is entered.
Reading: 1250 kPa
